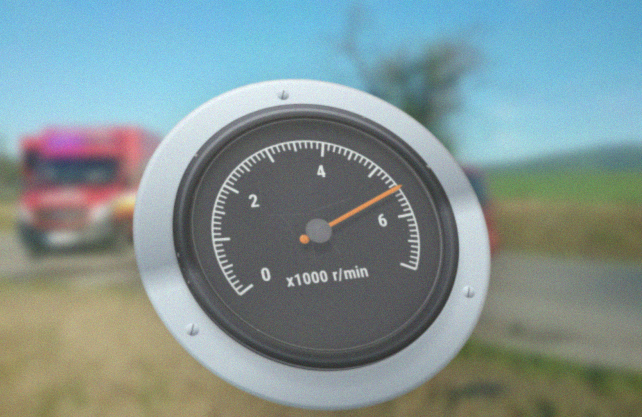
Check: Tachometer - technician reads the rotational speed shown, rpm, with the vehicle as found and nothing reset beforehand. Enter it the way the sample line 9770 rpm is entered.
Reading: 5500 rpm
